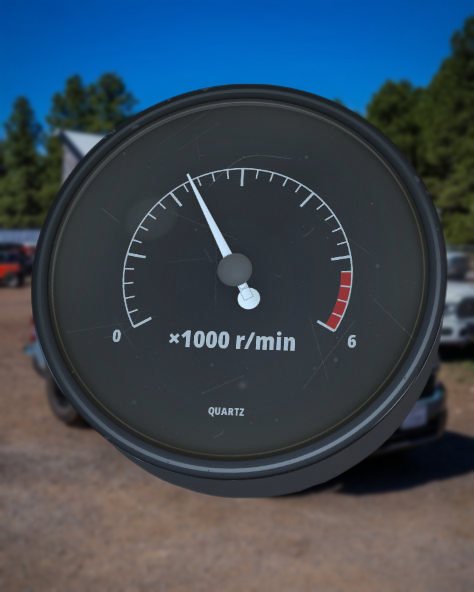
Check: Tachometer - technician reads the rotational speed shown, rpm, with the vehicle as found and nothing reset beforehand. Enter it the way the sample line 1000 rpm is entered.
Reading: 2300 rpm
